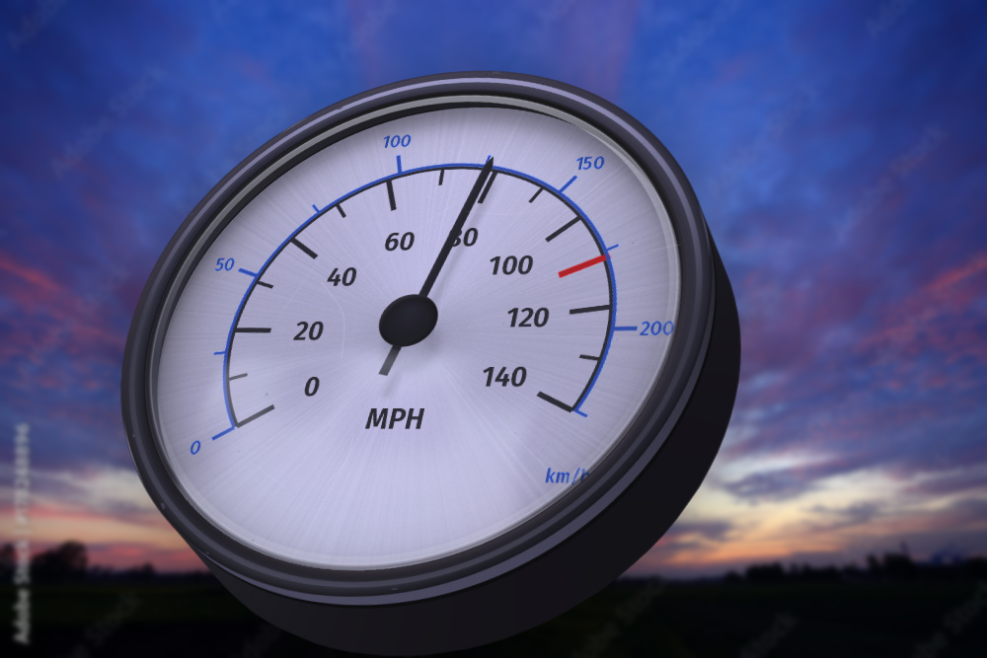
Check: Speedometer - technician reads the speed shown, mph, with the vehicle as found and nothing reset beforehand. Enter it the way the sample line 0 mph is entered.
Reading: 80 mph
